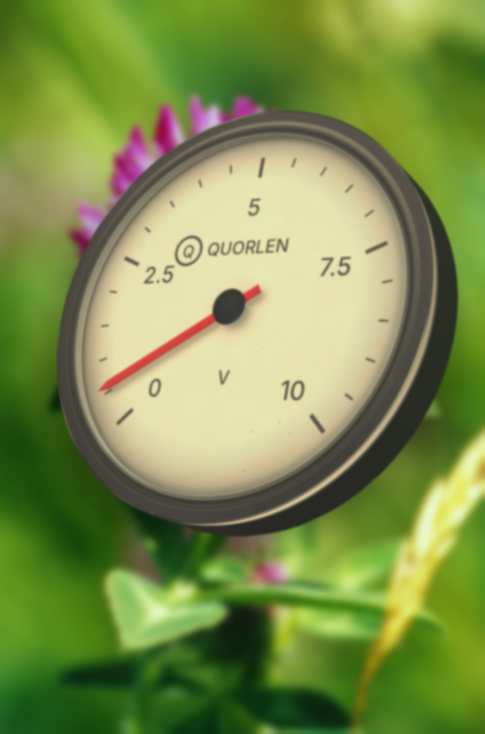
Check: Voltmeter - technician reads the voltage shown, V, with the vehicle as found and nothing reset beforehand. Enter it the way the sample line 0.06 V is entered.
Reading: 0.5 V
